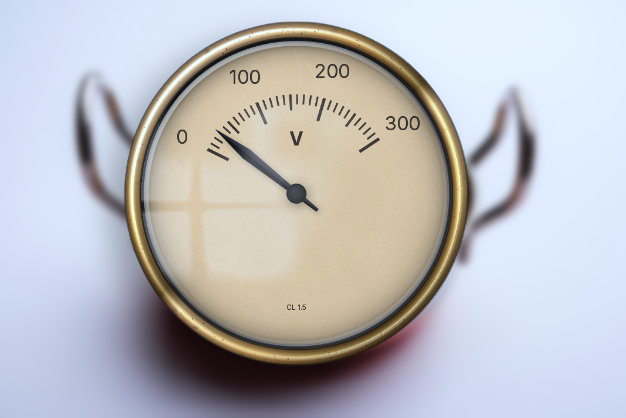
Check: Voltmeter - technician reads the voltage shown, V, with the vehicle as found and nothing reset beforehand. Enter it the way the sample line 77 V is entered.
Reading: 30 V
